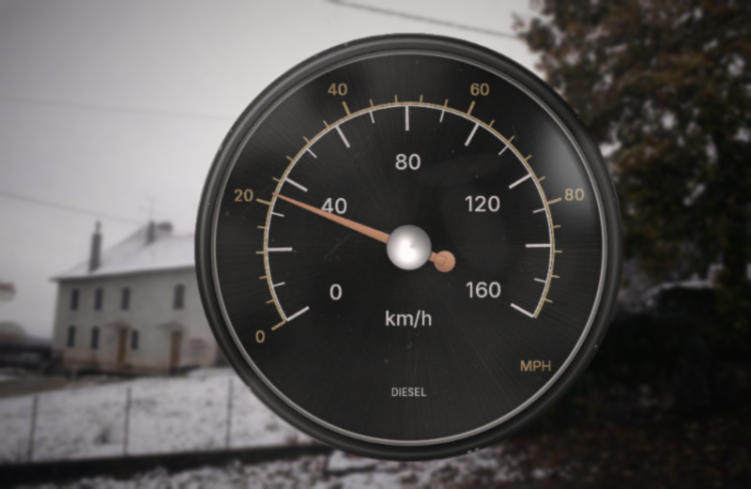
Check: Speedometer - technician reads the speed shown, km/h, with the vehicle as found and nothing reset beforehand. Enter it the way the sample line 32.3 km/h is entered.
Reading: 35 km/h
